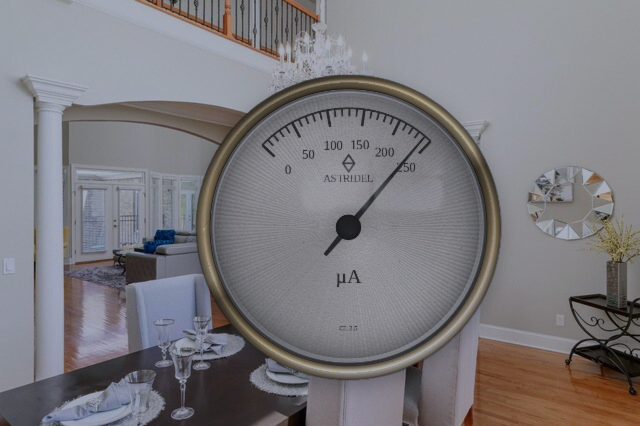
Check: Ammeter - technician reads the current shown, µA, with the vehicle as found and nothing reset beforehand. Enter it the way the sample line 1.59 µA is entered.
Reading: 240 µA
